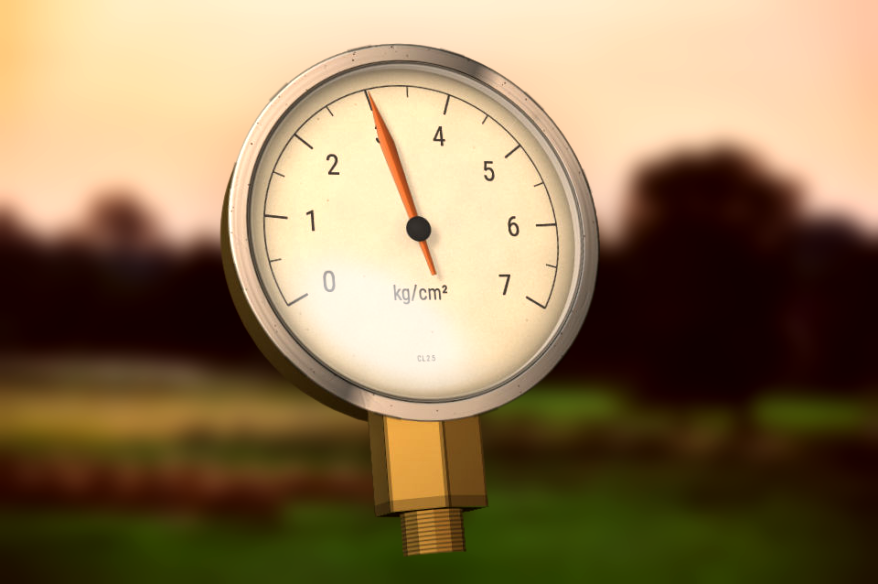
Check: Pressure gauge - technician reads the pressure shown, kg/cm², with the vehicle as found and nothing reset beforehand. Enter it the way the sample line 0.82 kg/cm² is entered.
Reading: 3 kg/cm²
